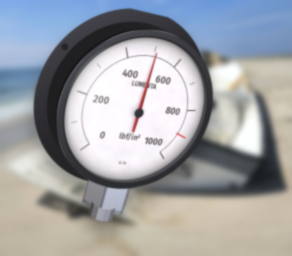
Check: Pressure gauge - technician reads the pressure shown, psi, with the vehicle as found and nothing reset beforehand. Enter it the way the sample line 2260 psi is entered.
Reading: 500 psi
